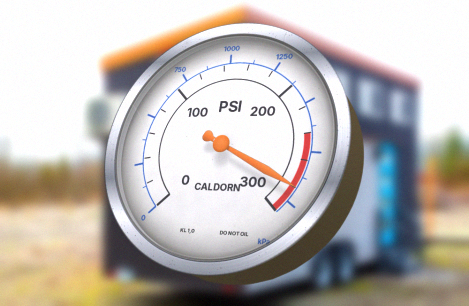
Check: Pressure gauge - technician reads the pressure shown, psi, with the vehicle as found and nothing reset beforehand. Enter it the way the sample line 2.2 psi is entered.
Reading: 280 psi
